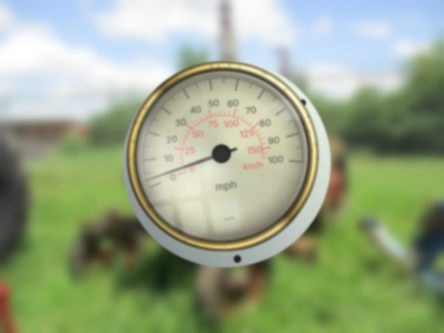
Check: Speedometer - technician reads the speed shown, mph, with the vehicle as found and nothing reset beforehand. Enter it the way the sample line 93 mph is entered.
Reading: 2.5 mph
